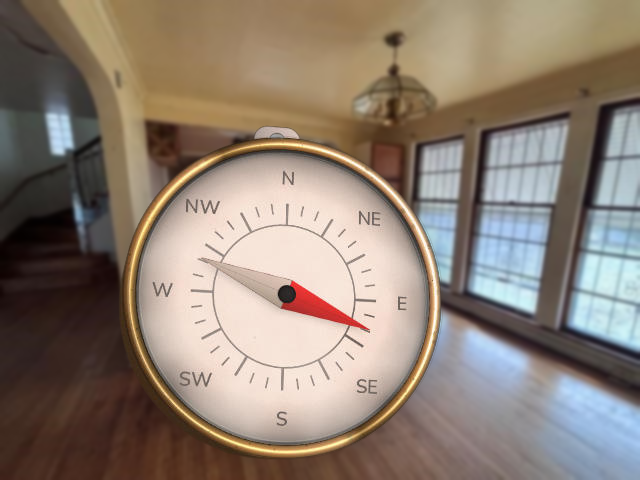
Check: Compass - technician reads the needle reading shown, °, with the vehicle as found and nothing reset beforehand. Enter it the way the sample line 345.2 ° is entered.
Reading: 110 °
